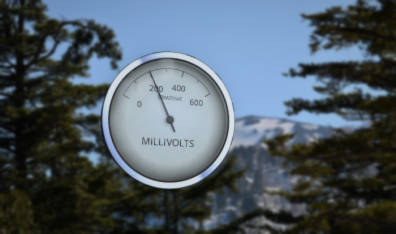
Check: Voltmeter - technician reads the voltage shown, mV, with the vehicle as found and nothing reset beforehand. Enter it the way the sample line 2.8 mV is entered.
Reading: 200 mV
